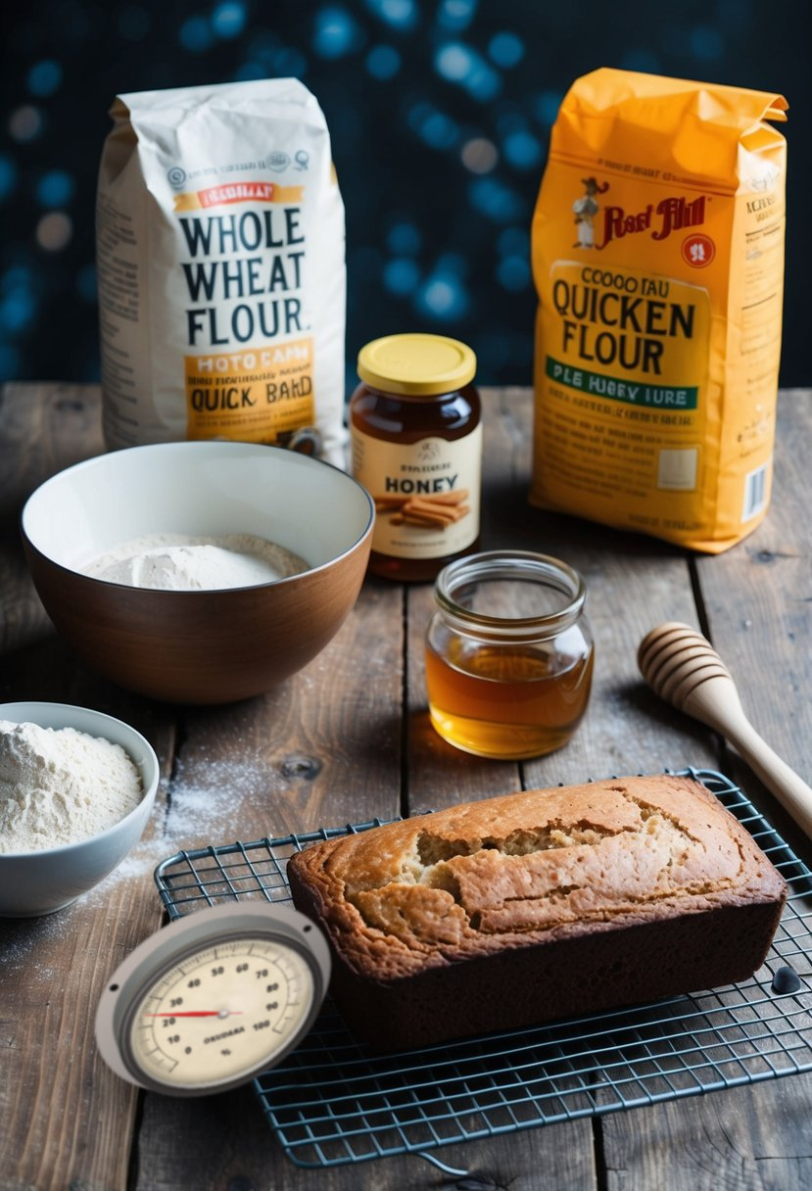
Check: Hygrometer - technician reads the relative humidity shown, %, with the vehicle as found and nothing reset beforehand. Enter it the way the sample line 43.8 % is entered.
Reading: 25 %
